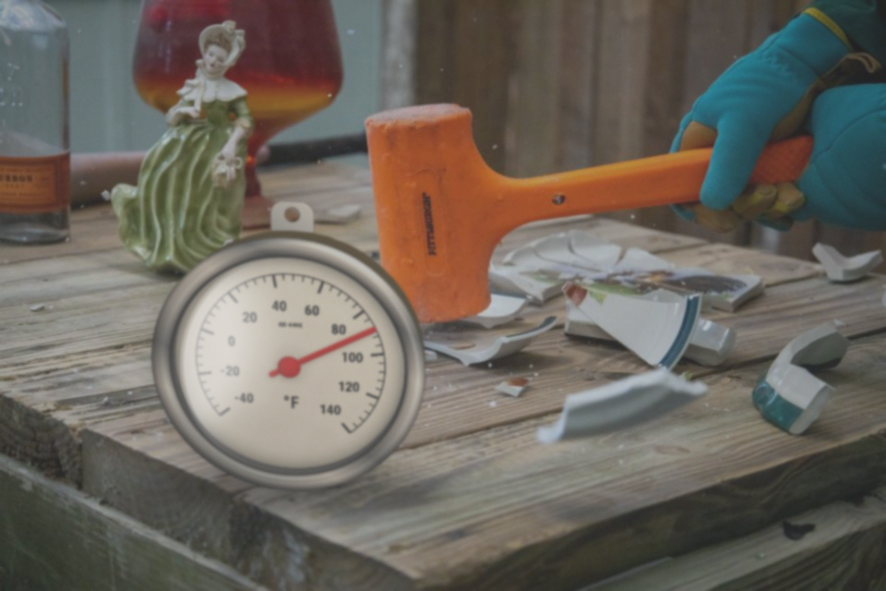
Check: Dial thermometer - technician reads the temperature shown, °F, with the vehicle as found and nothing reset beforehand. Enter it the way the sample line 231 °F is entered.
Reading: 88 °F
